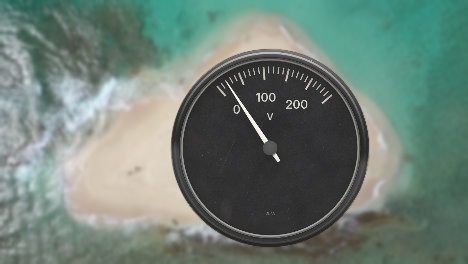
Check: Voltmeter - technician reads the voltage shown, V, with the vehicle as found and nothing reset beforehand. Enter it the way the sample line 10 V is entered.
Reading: 20 V
